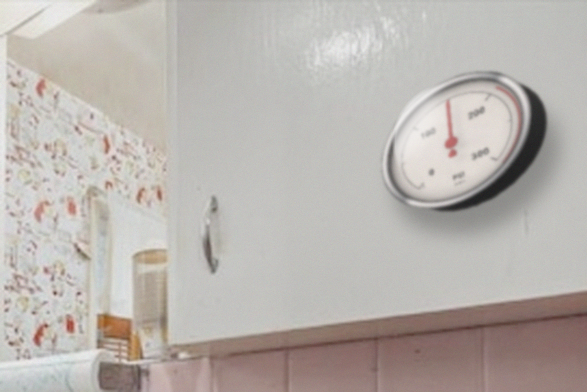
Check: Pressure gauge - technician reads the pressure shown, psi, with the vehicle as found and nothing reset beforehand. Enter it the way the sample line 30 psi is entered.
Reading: 150 psi
